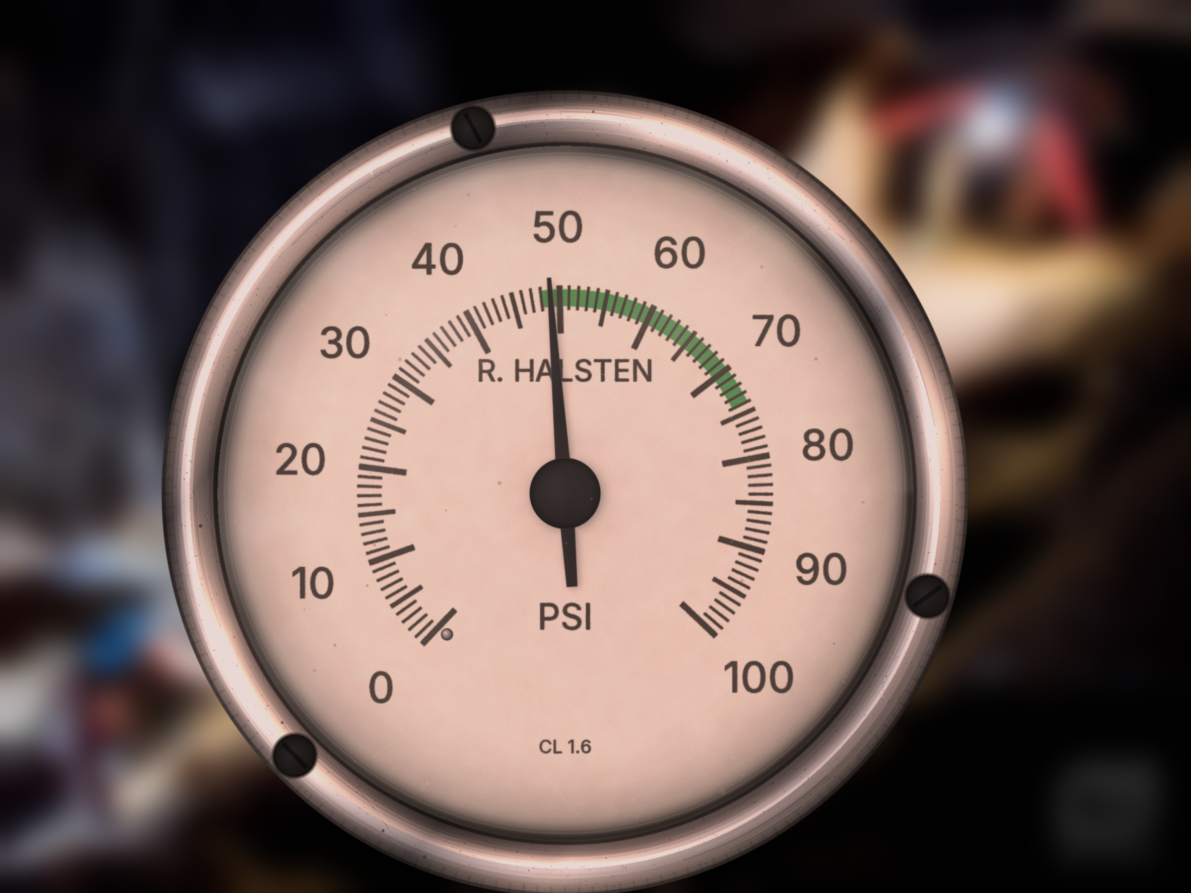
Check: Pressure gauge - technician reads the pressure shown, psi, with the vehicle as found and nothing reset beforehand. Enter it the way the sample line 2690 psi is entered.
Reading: 49 psi
